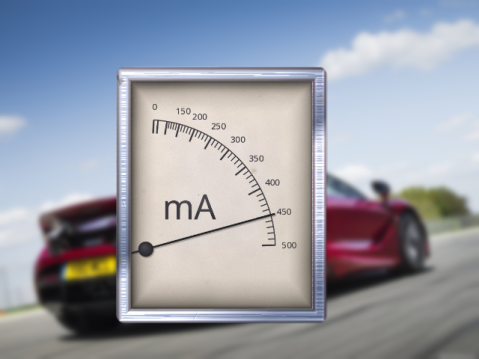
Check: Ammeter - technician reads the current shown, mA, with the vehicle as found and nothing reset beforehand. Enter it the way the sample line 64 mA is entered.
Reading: 450 mA
